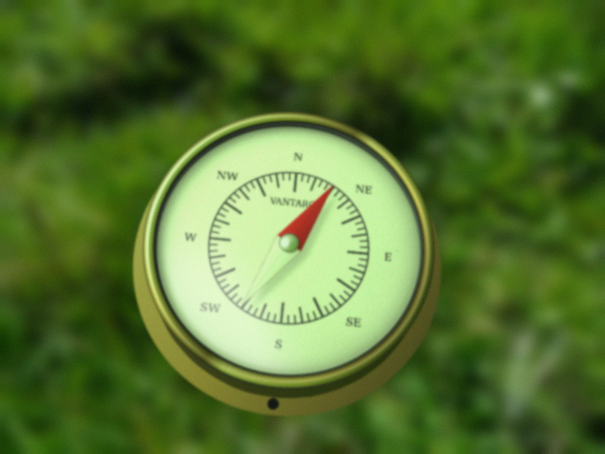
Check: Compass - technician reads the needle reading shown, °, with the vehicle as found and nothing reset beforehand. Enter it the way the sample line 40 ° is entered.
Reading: 30 °
